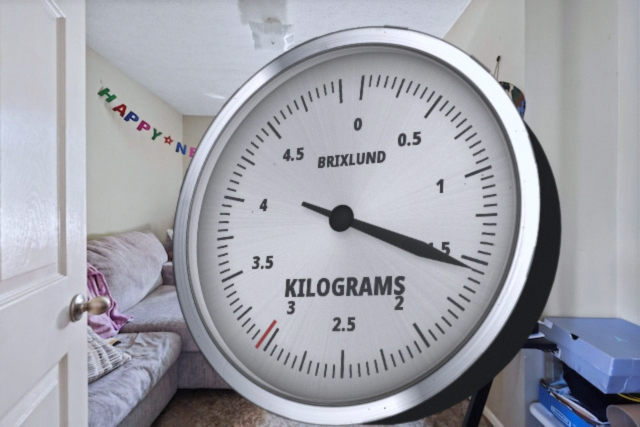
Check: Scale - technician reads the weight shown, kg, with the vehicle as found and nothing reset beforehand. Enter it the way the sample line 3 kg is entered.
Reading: 1.55 kg
